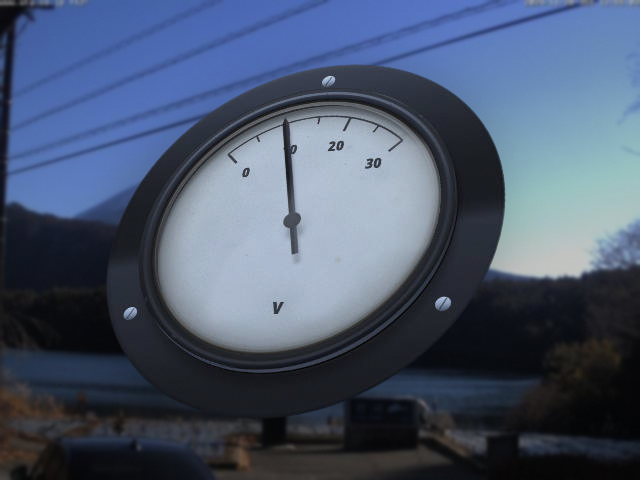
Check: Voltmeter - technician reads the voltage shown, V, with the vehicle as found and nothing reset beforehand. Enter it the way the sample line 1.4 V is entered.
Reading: 10 V
